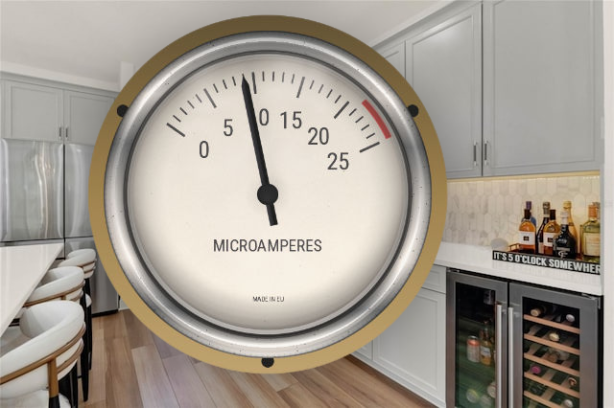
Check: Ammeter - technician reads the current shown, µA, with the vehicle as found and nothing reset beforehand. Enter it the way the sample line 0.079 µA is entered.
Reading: 9 µA
